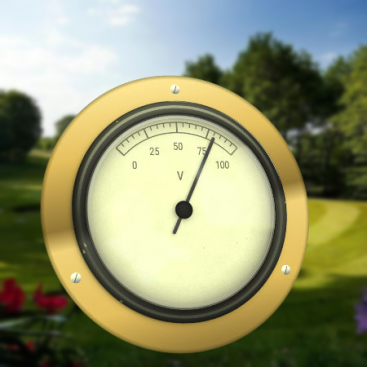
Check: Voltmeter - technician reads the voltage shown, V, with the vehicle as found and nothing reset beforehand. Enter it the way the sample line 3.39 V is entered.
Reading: 80 V
